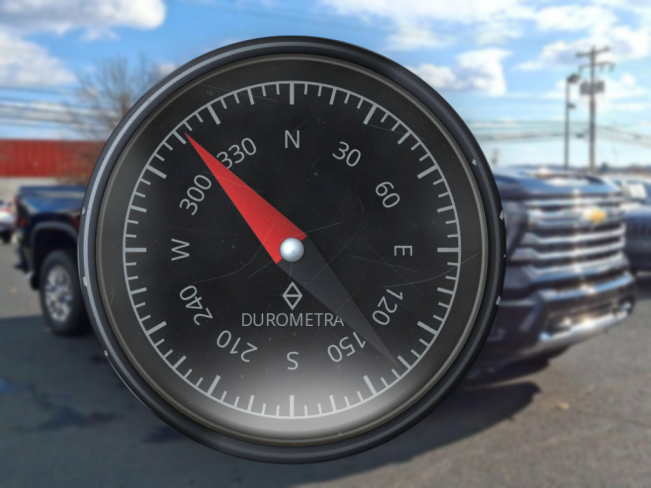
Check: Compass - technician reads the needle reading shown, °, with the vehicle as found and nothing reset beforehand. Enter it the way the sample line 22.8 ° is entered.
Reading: 317.5 °
